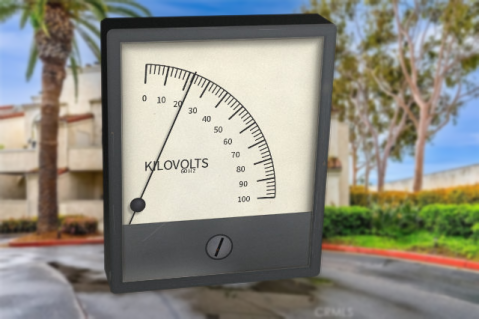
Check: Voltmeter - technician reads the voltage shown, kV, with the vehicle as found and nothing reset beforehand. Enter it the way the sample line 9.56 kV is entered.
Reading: 22 kV
